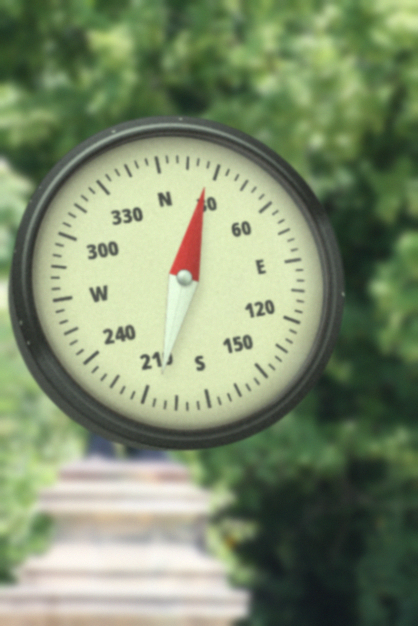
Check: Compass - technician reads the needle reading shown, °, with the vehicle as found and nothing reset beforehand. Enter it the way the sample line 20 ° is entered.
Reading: 25 °
